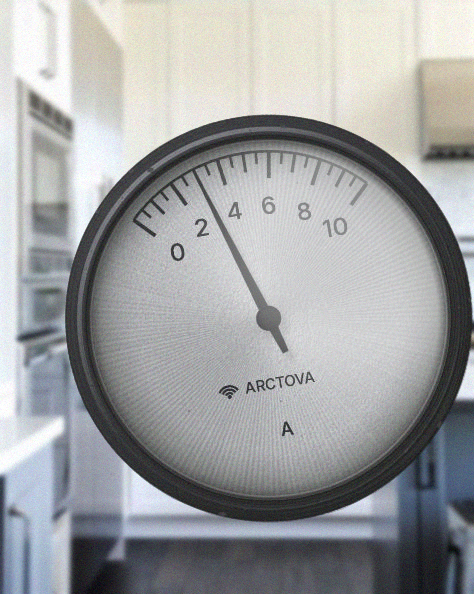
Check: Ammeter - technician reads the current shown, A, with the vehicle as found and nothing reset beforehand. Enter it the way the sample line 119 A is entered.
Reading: 3 A
